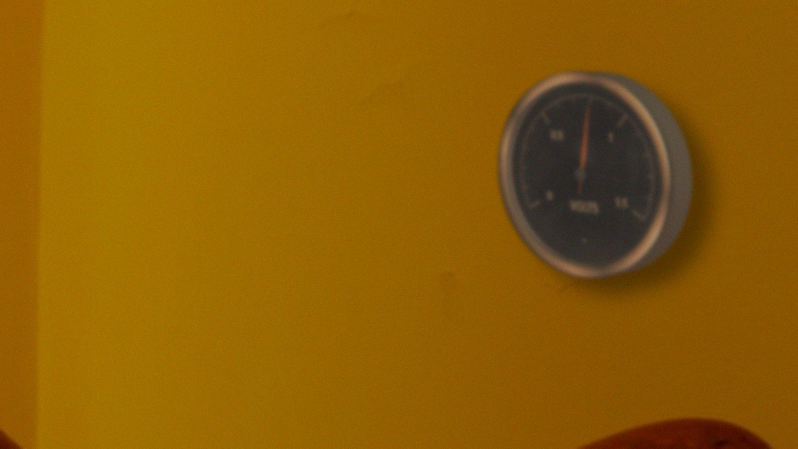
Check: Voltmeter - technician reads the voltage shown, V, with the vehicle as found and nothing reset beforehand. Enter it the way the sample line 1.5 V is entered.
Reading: 0.8 V
